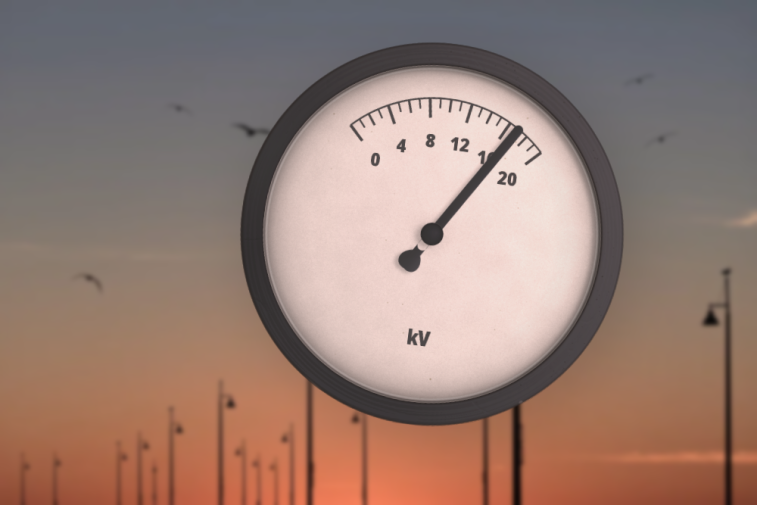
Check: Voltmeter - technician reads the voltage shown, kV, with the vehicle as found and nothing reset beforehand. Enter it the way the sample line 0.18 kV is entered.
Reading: 17 kV
